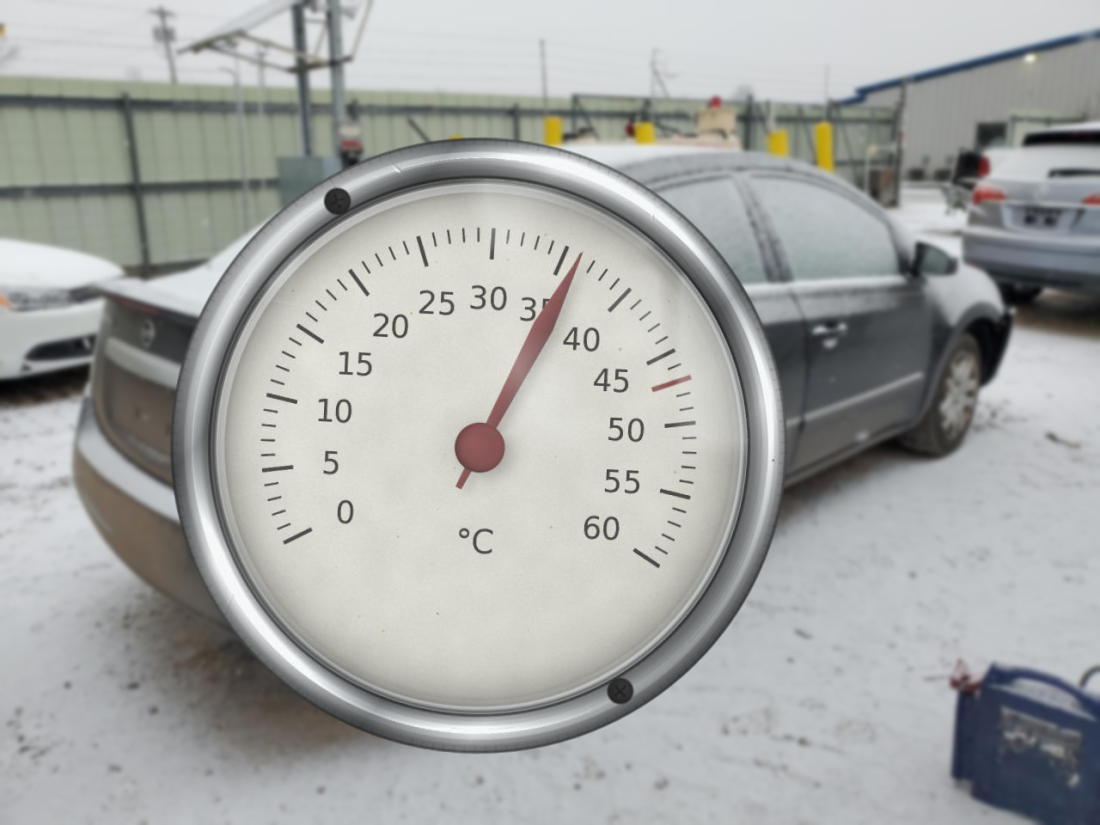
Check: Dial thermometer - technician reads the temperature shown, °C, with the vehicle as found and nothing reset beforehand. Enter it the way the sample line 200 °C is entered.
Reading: 36 °C
